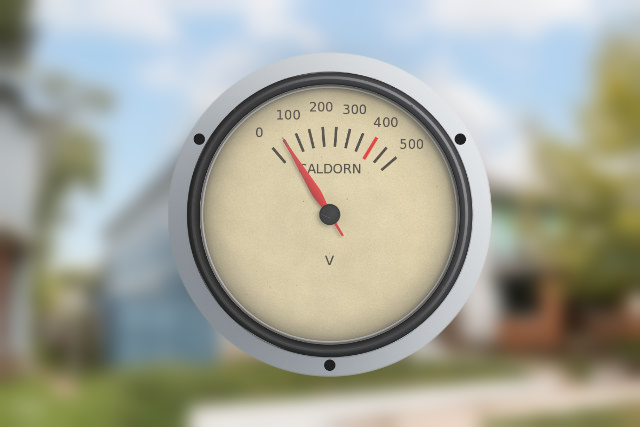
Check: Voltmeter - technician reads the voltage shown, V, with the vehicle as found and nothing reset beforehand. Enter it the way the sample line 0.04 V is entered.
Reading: 50 V
